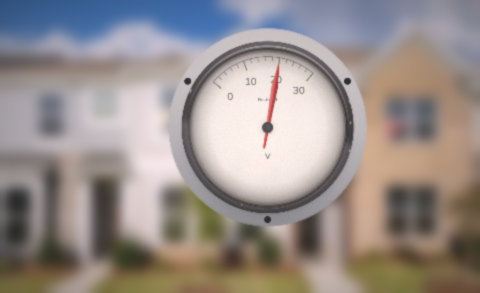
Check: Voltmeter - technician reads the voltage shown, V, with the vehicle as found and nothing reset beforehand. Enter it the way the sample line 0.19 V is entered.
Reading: 20 V
